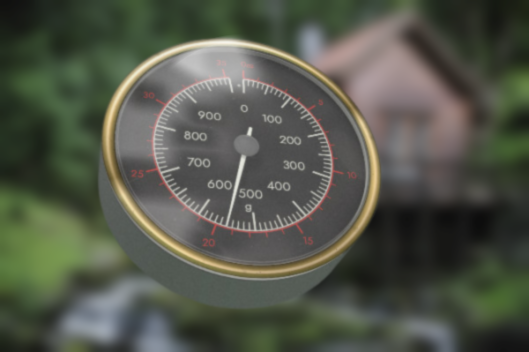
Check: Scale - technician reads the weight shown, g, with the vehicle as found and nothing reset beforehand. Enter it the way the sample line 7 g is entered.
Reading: 550 g
